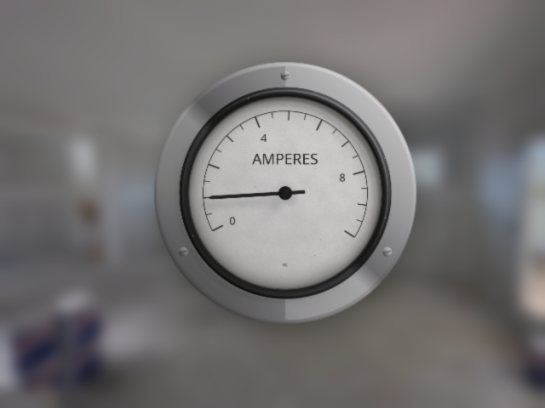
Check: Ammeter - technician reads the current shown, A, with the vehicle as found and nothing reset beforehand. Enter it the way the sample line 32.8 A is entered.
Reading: 1 A
